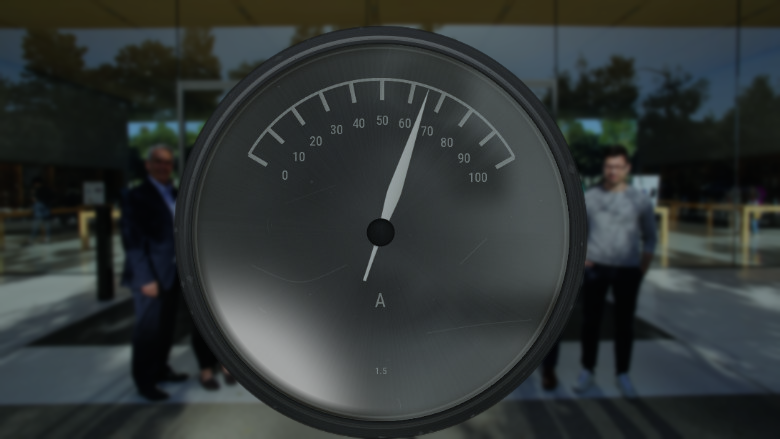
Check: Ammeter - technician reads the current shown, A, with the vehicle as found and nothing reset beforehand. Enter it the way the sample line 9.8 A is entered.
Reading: 65 A
